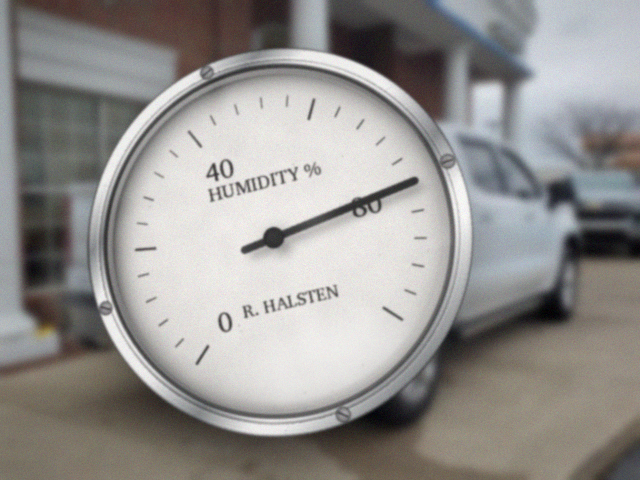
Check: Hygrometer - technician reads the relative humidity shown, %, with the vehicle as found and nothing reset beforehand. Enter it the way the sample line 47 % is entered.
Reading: 80 %
